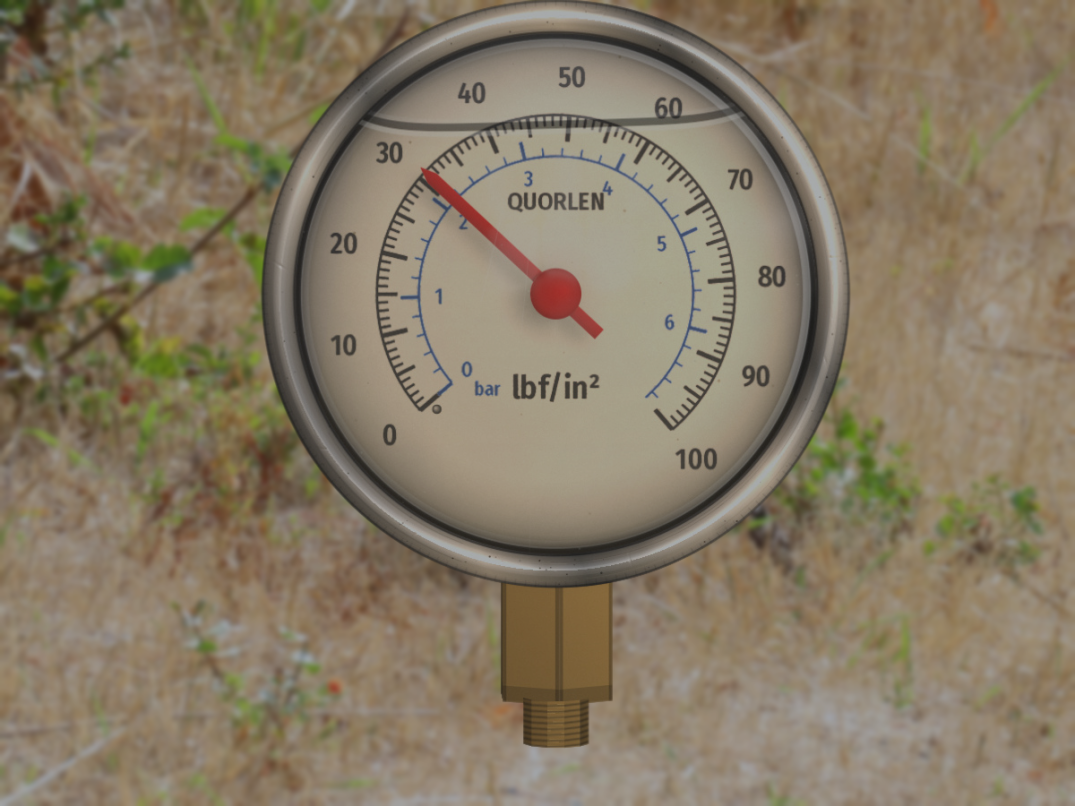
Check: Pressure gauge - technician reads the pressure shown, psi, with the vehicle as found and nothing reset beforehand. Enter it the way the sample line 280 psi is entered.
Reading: 31 psi
